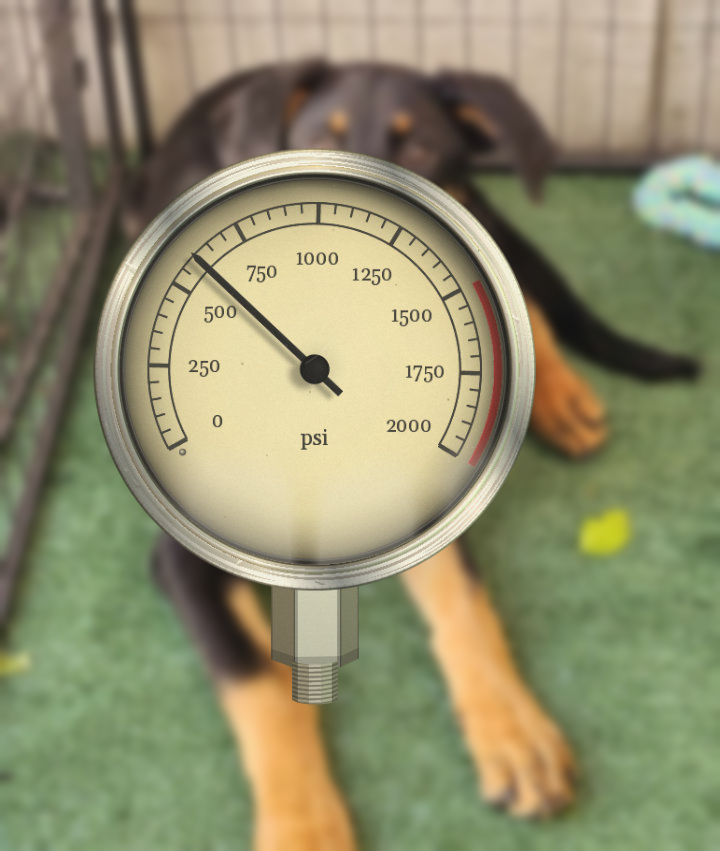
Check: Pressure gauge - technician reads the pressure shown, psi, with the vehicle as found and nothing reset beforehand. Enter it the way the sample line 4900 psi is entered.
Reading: 600 psi
